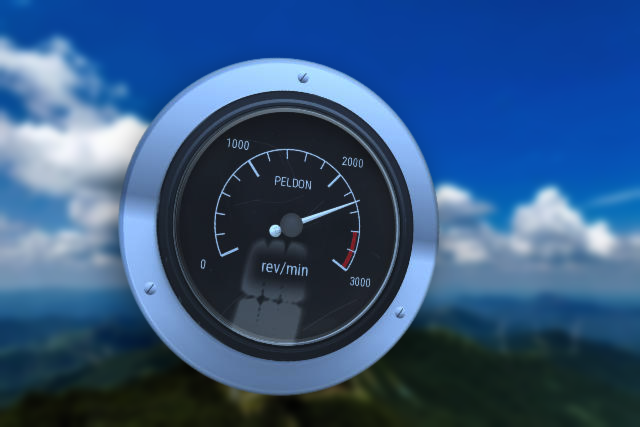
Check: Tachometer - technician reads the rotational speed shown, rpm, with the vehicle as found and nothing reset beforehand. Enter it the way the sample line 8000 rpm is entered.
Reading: 2300 rpm
